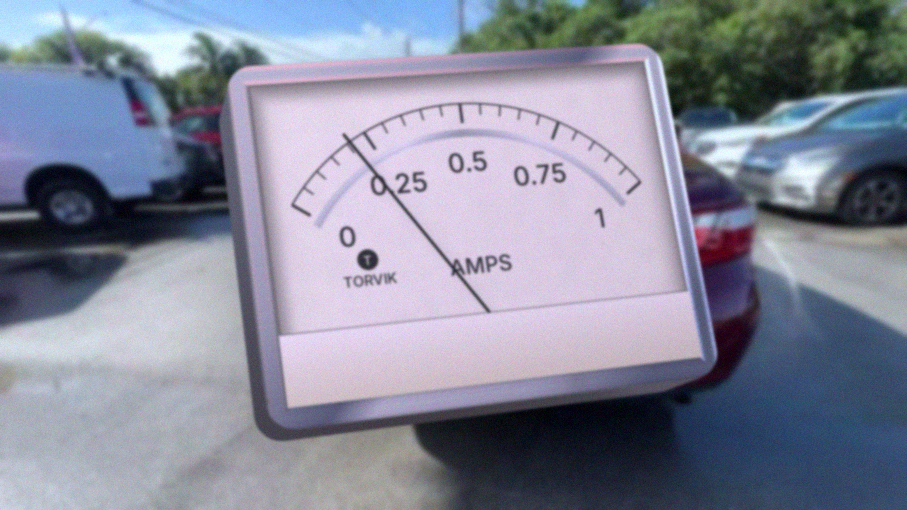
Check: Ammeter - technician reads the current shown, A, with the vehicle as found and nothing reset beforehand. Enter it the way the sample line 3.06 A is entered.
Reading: 0.2 A
